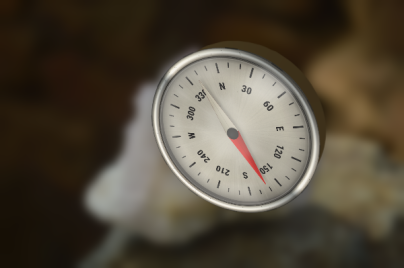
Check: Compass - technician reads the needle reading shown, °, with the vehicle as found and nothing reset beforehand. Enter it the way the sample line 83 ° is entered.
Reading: 160 °
